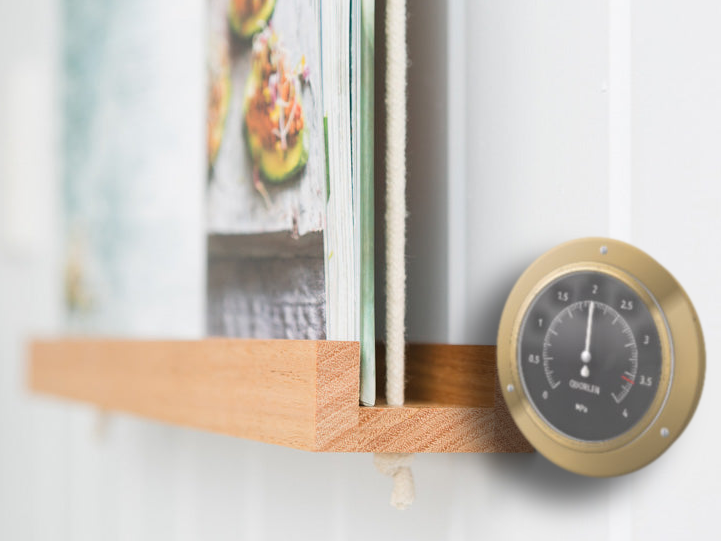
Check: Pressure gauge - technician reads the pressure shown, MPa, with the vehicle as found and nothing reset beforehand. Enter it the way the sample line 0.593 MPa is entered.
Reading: 2 MPa
